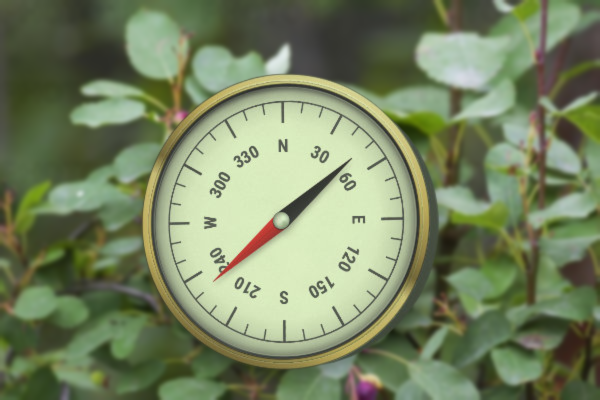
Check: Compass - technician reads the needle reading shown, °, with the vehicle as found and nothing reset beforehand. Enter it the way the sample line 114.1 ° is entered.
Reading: 230 °
